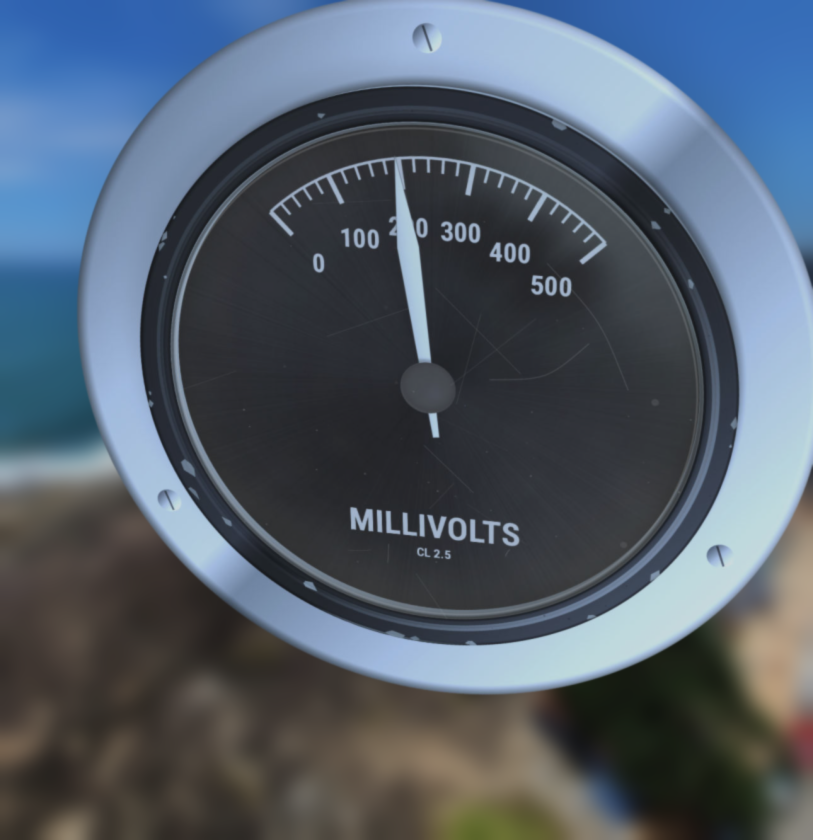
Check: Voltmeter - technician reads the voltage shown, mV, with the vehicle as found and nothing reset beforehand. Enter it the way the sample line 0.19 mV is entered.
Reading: 200 mV
